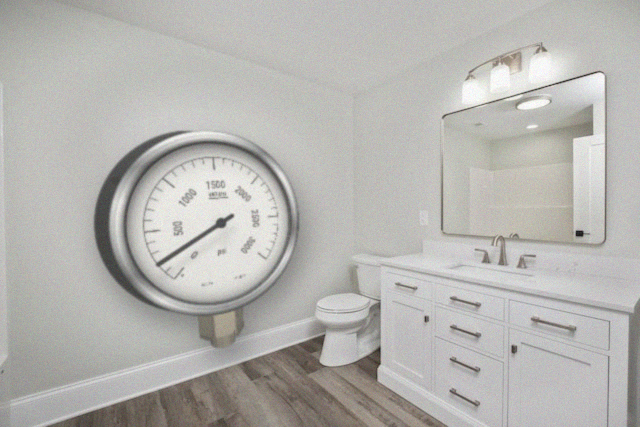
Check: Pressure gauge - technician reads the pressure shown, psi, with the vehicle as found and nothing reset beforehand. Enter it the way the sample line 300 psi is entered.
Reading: 200 psi
